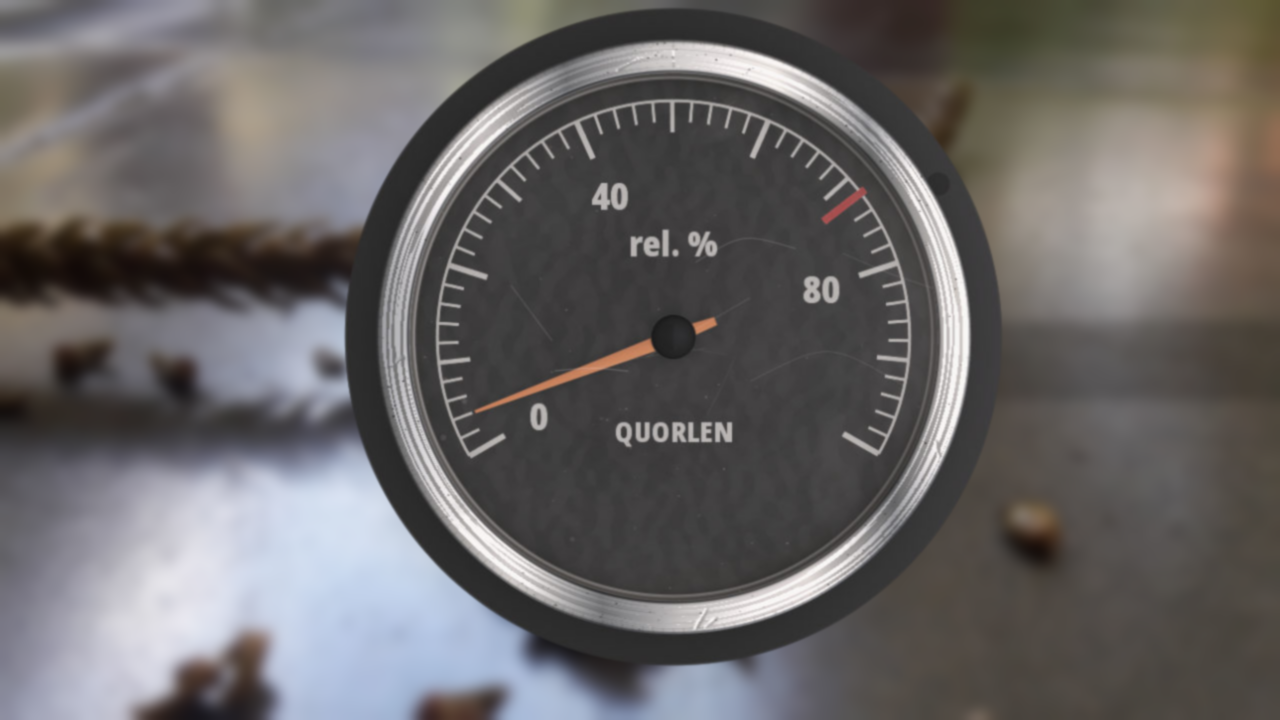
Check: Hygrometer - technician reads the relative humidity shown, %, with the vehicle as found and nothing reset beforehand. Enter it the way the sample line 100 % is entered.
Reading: 4 %
